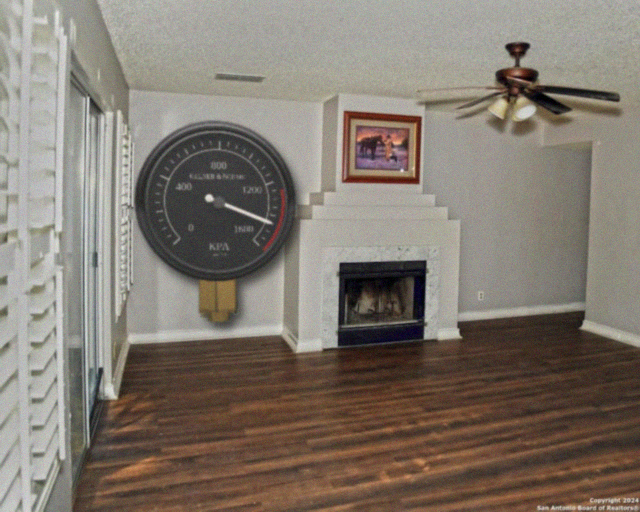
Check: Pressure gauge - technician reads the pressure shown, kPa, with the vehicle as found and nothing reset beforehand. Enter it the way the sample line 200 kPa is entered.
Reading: 1450 kPa
